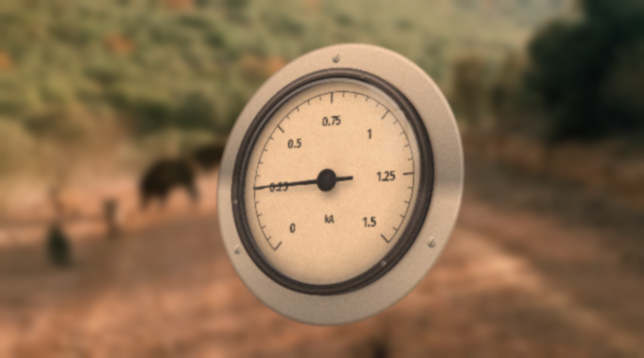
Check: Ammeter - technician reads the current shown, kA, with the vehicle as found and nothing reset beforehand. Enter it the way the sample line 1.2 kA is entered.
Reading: 0.25 kA
